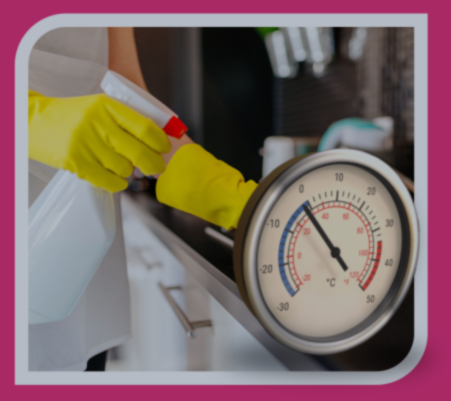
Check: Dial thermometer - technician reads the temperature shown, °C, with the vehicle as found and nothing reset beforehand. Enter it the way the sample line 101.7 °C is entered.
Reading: -2 °C
